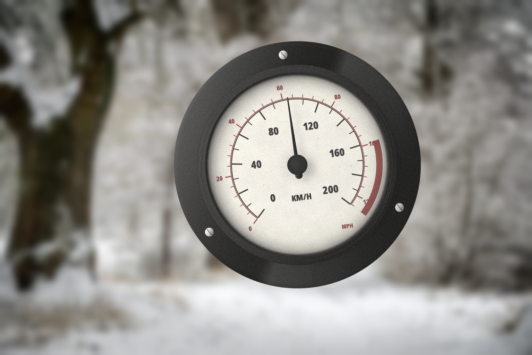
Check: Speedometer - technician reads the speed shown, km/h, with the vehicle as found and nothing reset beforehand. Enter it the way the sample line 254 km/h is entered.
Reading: 100 km/h
